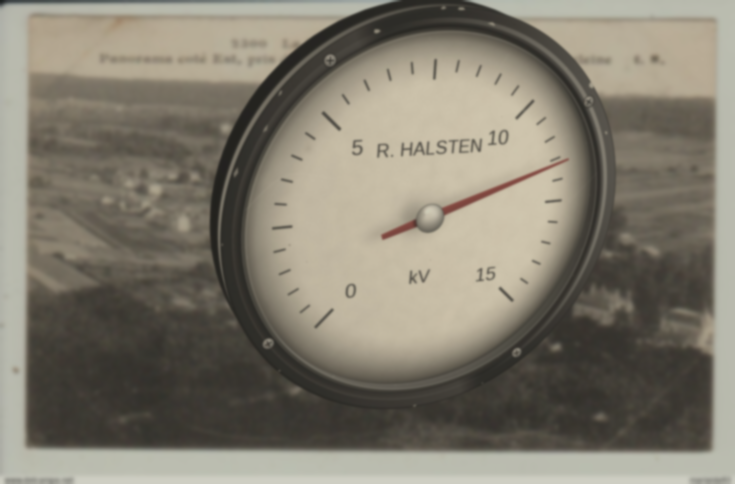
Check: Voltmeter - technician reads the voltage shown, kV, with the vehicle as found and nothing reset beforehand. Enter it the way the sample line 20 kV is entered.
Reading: 11.5 kV
